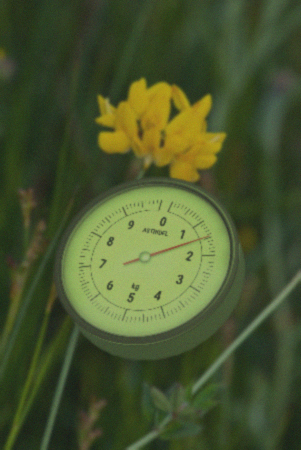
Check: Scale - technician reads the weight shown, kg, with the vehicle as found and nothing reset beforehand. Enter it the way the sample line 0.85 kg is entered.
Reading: 1.5 kg
